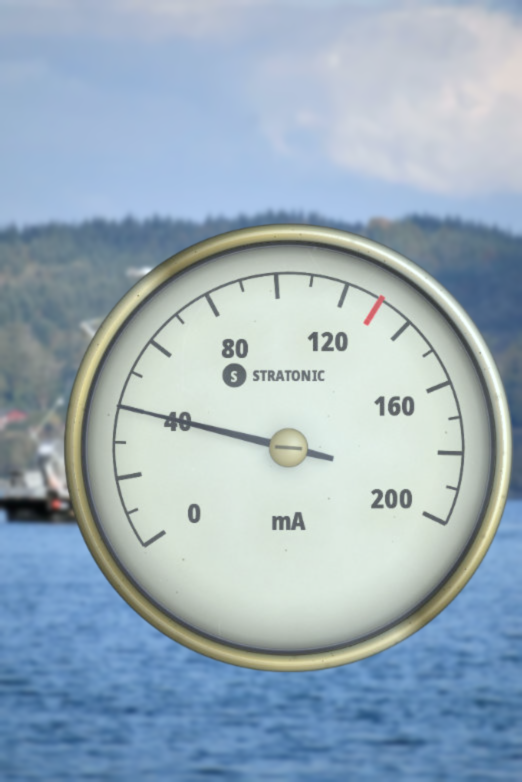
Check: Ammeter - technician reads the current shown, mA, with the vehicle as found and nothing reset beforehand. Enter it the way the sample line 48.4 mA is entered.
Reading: 40 mA
